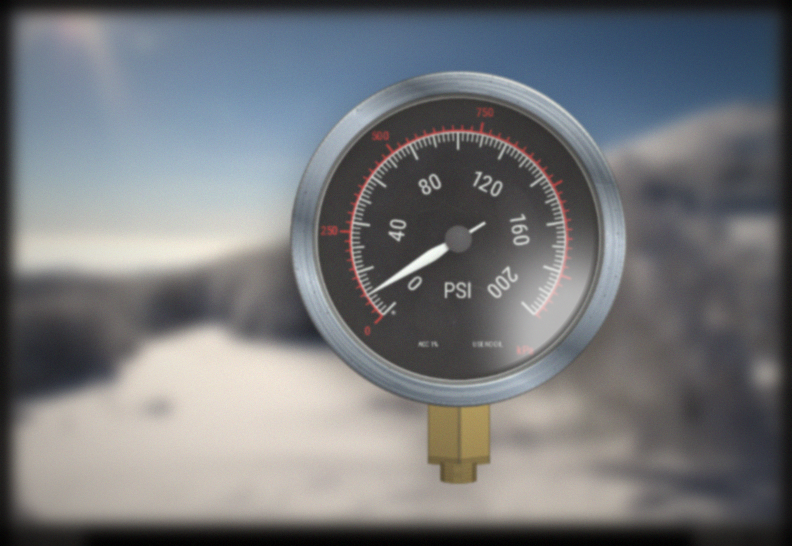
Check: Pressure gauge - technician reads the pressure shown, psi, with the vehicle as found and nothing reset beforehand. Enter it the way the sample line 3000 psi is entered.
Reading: 10 psi
